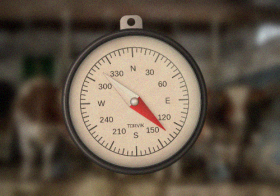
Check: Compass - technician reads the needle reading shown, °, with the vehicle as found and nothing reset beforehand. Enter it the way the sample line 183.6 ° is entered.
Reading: 135 °
